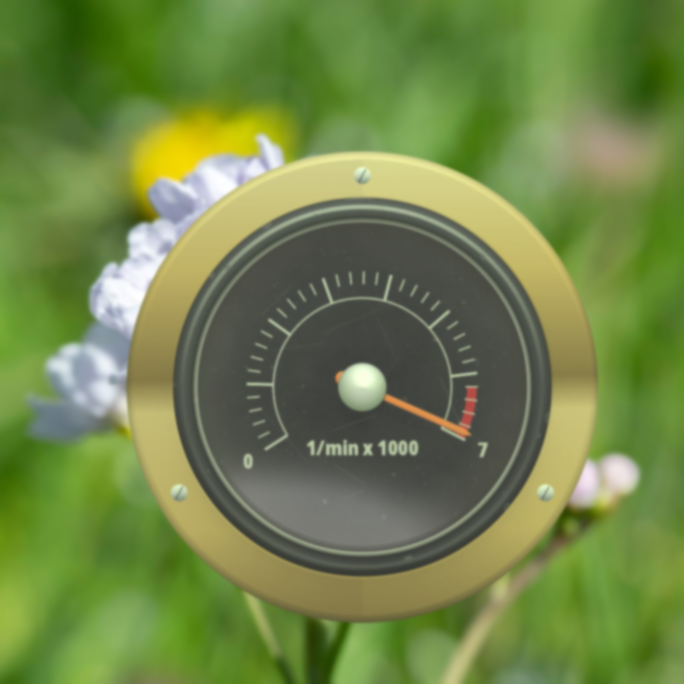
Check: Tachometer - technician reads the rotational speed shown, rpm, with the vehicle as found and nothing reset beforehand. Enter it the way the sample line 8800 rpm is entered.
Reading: 6900 rpm
